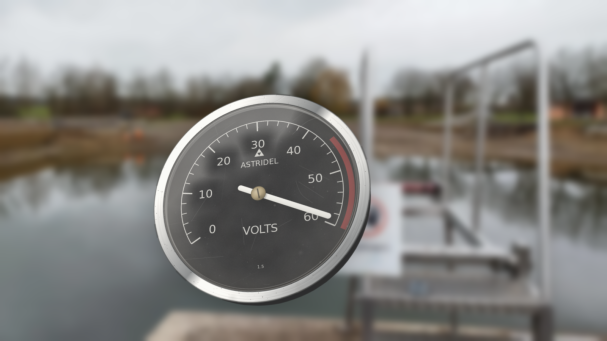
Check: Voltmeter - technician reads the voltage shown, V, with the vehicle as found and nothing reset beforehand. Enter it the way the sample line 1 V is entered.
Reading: 59 V
